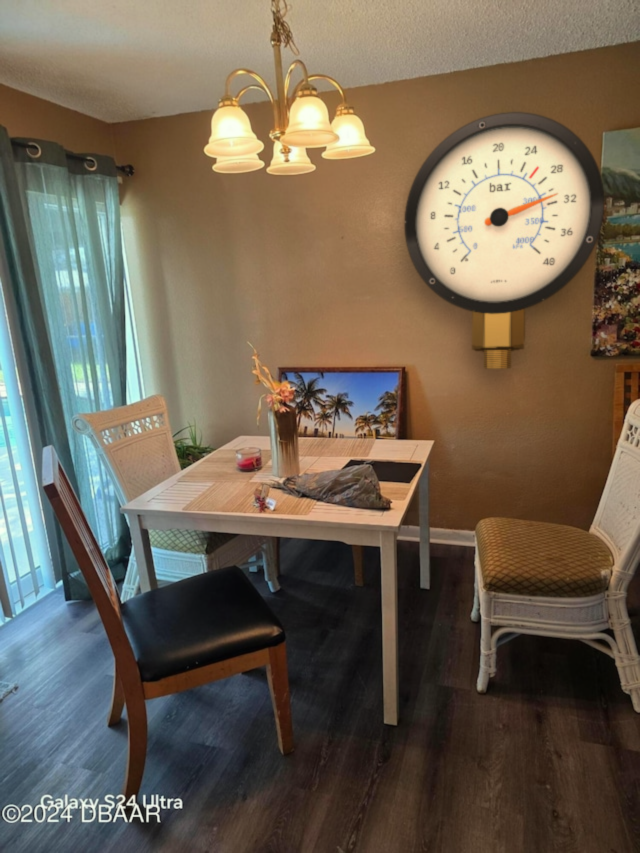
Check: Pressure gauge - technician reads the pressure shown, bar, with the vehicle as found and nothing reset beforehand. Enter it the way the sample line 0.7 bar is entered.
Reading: 31 bar
